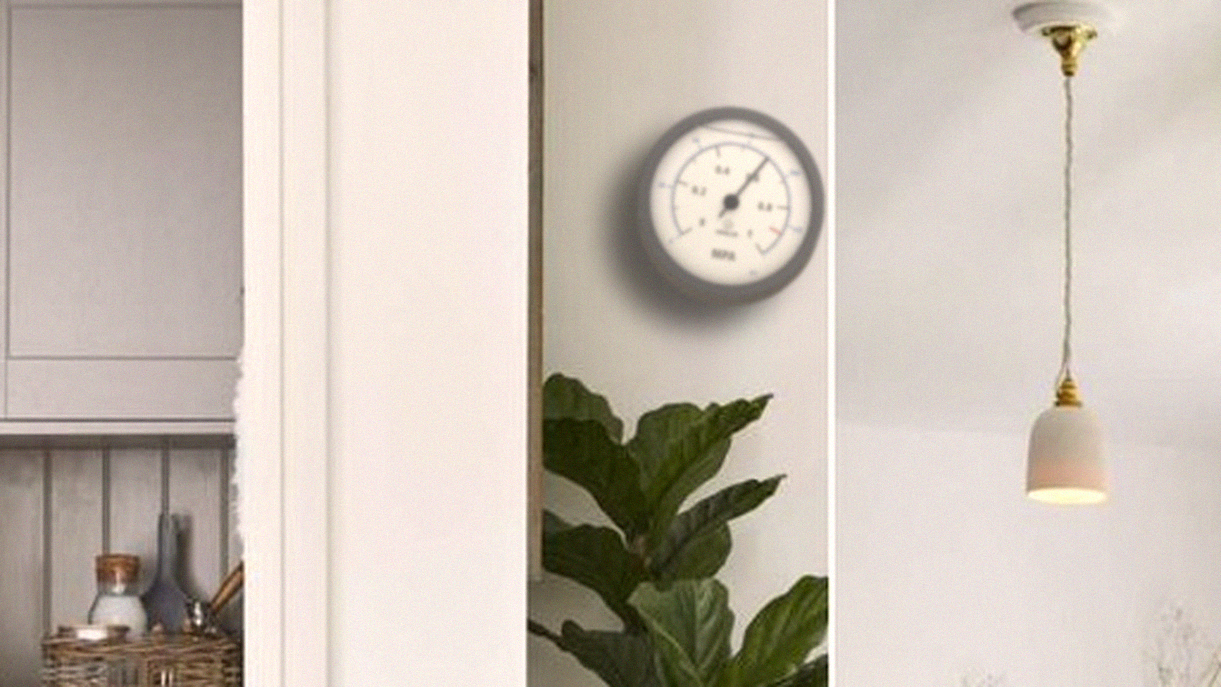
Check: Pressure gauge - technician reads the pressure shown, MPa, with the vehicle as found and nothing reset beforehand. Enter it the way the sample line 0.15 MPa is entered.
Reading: 0.6 MPa
